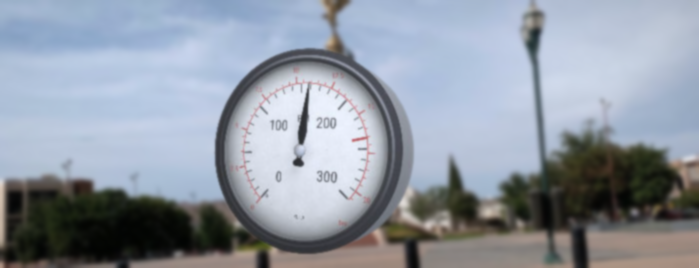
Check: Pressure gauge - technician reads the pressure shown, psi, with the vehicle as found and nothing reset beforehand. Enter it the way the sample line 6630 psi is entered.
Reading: 160 psi
